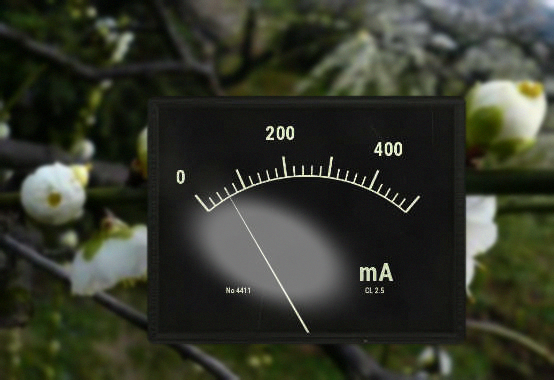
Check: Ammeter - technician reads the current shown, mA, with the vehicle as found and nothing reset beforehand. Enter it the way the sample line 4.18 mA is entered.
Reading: 60 mA
